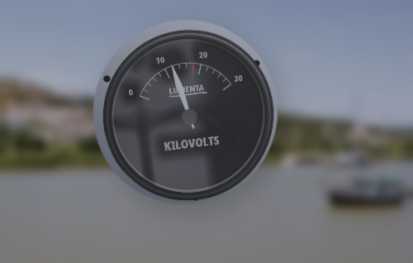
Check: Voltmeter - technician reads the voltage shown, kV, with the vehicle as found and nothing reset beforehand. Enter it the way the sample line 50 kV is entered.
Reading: 12 kV
